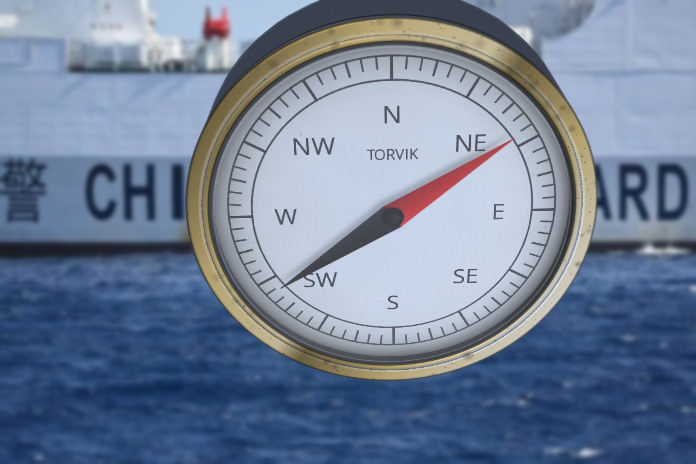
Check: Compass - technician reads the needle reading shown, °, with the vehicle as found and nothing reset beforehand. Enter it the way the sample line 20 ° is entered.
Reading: 55 °
